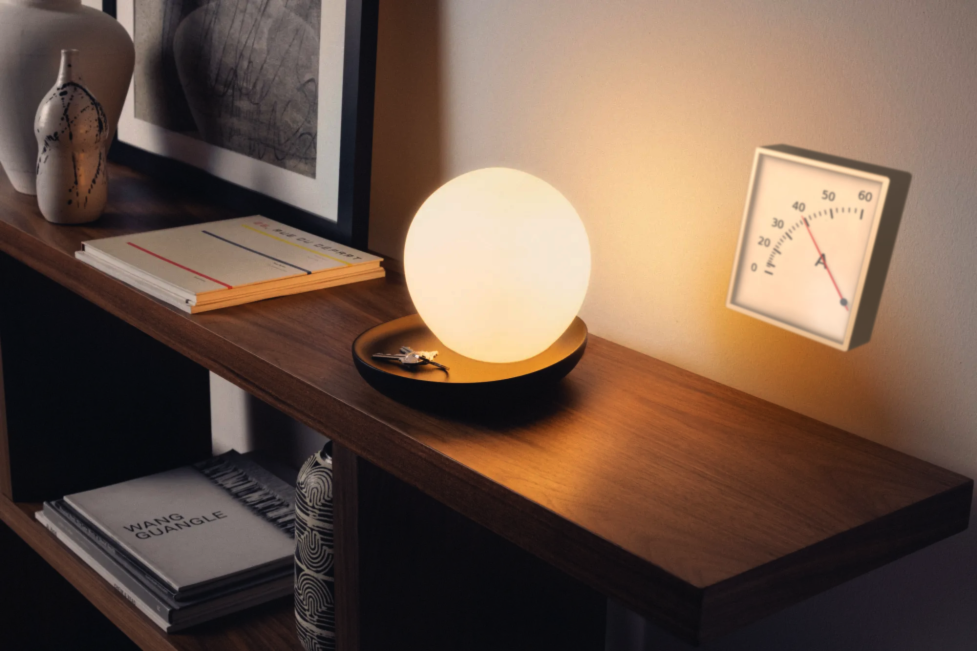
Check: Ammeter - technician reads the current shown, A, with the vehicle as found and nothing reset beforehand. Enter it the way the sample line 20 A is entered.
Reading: 40 A
